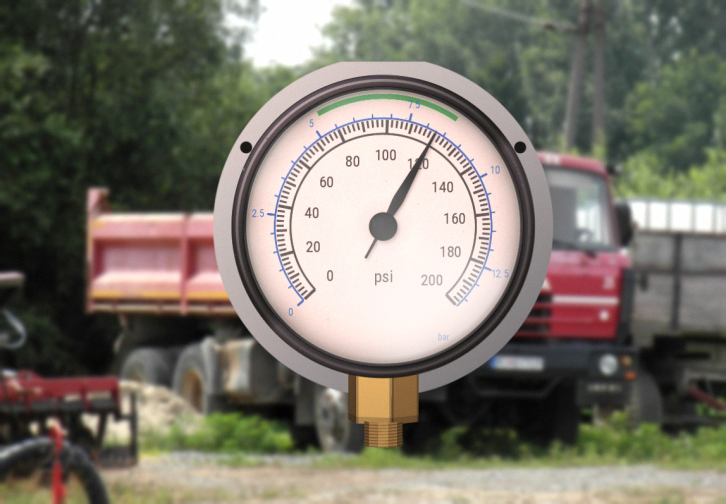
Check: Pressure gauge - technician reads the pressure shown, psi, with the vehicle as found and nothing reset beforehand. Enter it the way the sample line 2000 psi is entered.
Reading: 120 psi
